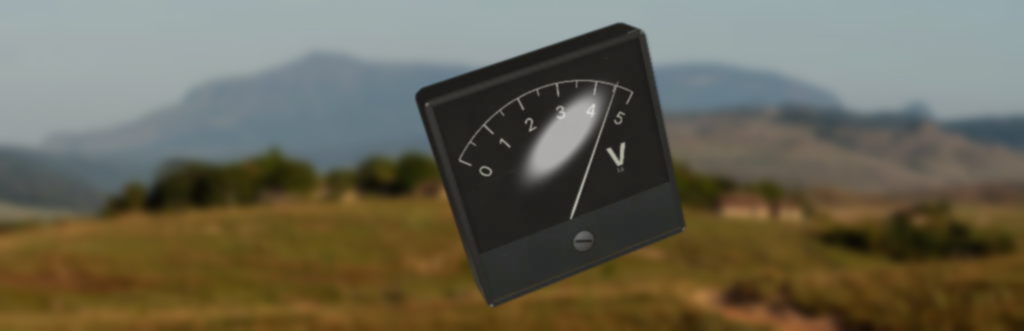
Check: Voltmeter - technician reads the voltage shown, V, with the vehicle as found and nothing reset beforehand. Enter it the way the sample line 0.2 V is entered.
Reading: 4.5 V
